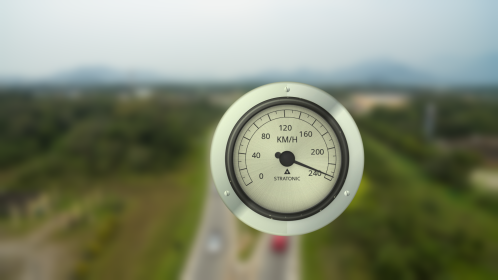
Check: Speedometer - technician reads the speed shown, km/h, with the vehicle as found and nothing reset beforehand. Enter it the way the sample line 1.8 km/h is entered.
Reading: 235 km/h
